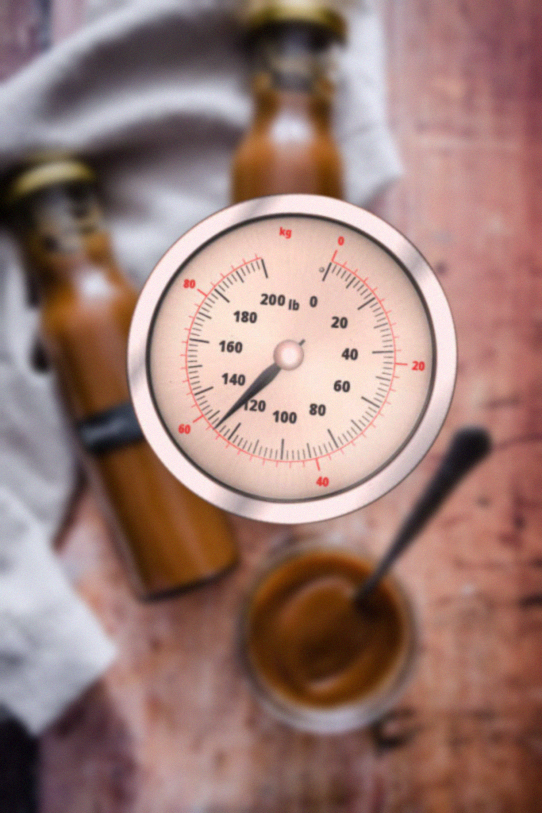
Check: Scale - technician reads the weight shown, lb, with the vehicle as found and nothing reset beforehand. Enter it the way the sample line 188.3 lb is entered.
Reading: 126 lb
